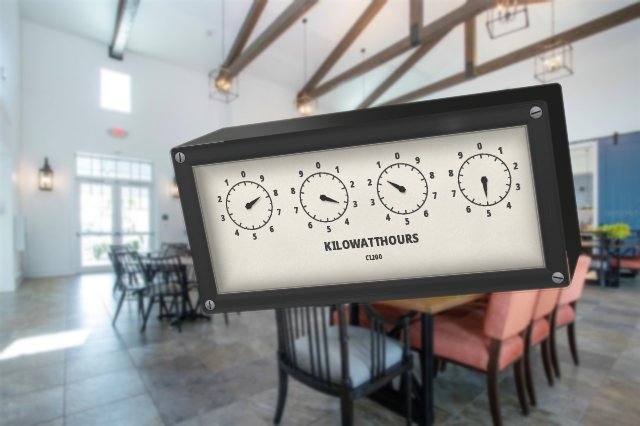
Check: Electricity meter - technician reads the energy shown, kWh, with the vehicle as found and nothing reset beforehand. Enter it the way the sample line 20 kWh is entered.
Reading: 8315 kWh
